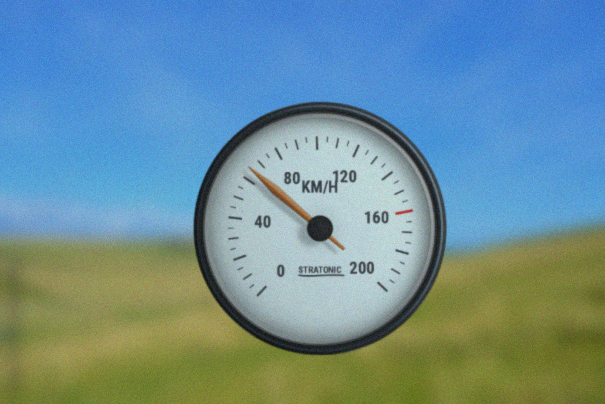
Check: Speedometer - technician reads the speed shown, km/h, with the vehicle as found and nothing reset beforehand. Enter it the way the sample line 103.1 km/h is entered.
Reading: 65 km/h
